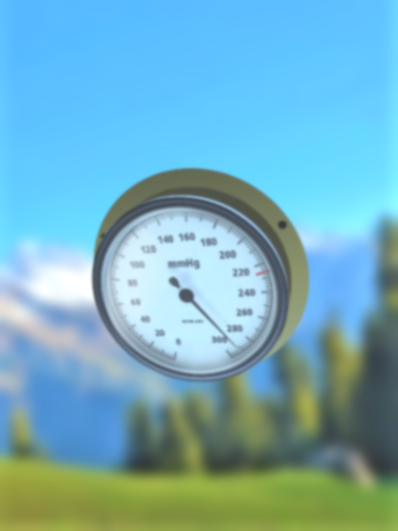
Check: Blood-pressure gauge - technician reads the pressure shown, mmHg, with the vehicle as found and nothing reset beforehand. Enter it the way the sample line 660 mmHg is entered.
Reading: 290 mmHg
